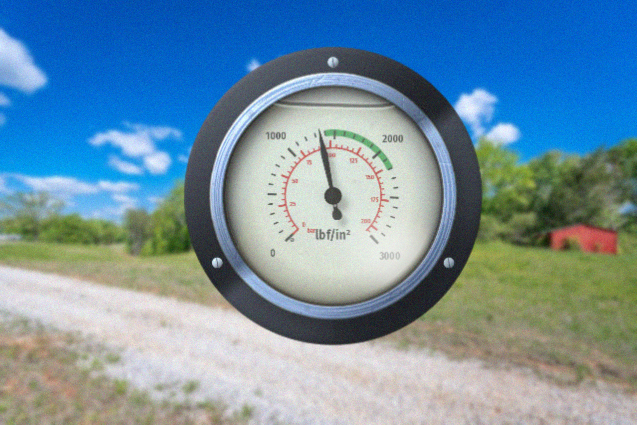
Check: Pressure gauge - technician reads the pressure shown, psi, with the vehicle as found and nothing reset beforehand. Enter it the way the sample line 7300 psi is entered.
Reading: 1350 psi
